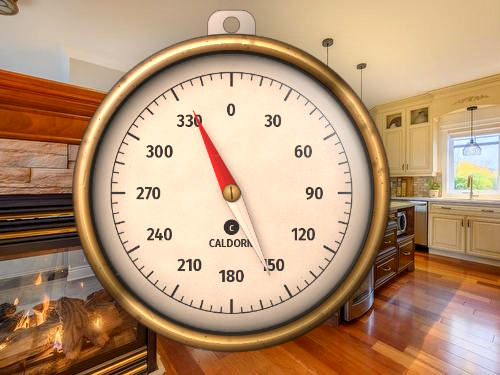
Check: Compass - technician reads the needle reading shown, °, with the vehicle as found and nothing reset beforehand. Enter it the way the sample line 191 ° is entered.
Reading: 335 °
